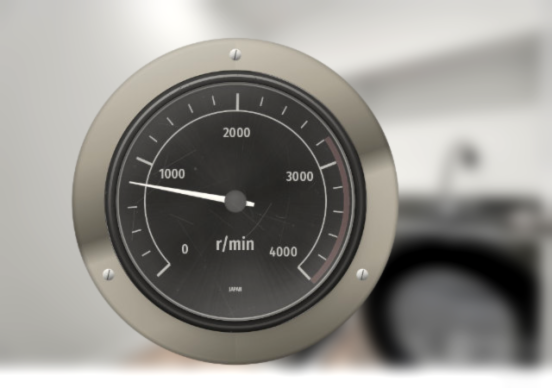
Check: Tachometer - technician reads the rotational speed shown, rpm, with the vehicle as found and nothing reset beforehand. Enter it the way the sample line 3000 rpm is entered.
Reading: 800 rpm
